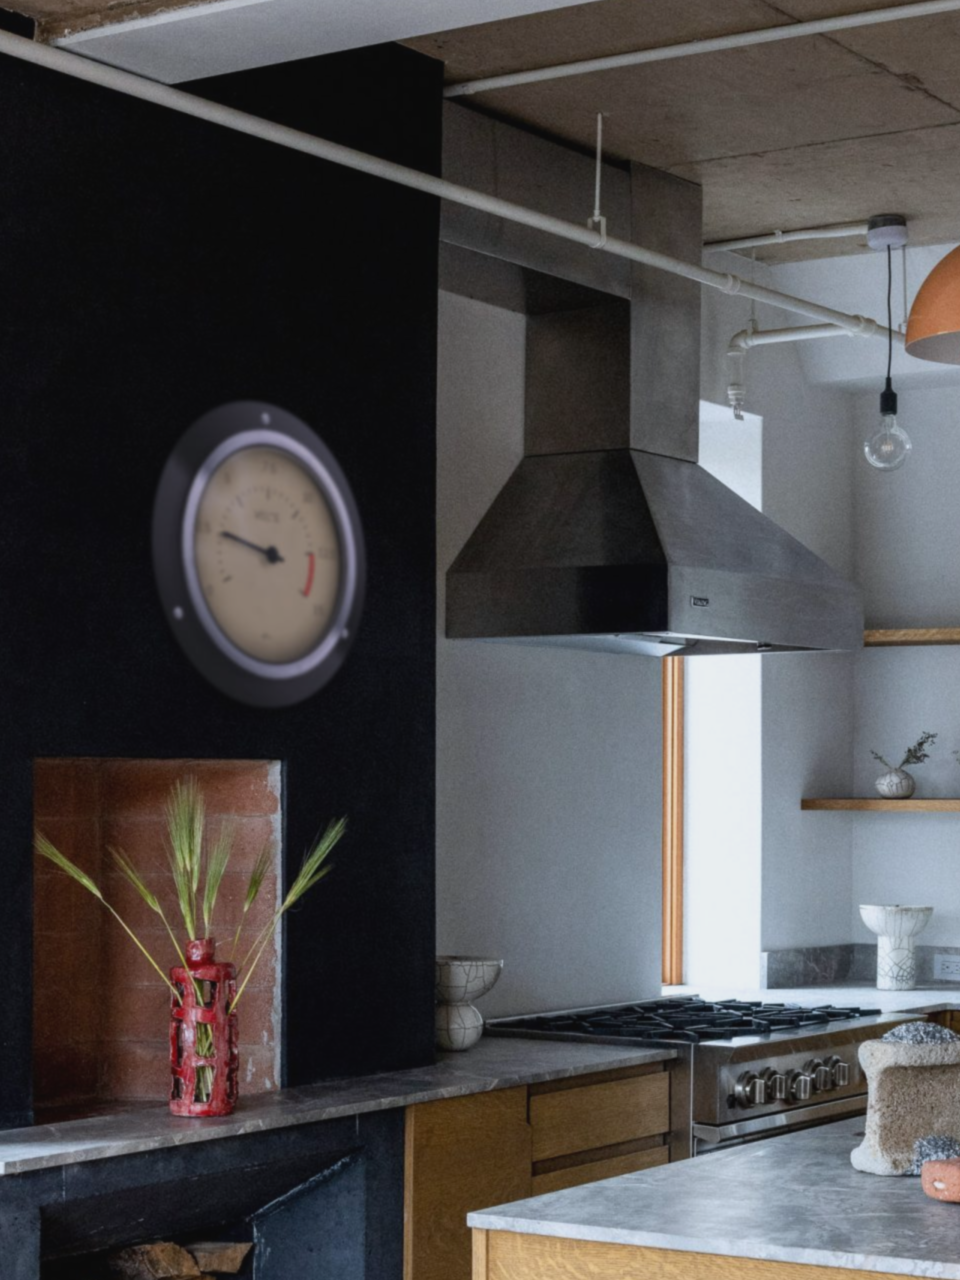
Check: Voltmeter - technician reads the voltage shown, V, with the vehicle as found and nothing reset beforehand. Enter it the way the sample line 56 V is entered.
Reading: 2.5 V
